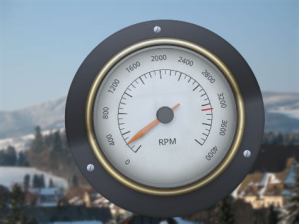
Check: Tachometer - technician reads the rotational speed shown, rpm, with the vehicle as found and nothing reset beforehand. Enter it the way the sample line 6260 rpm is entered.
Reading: 200 rpm
